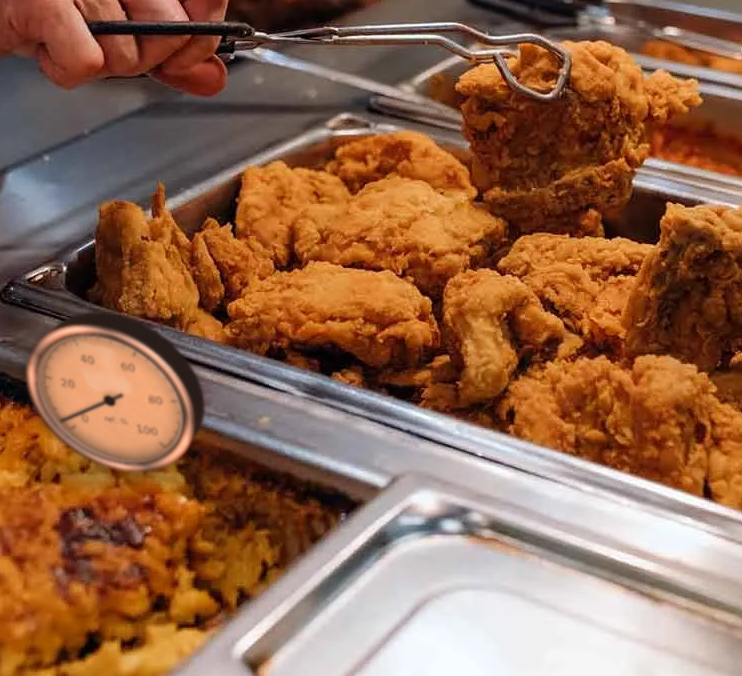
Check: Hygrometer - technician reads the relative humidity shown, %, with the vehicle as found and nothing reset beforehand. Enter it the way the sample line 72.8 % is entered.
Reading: 4 %
